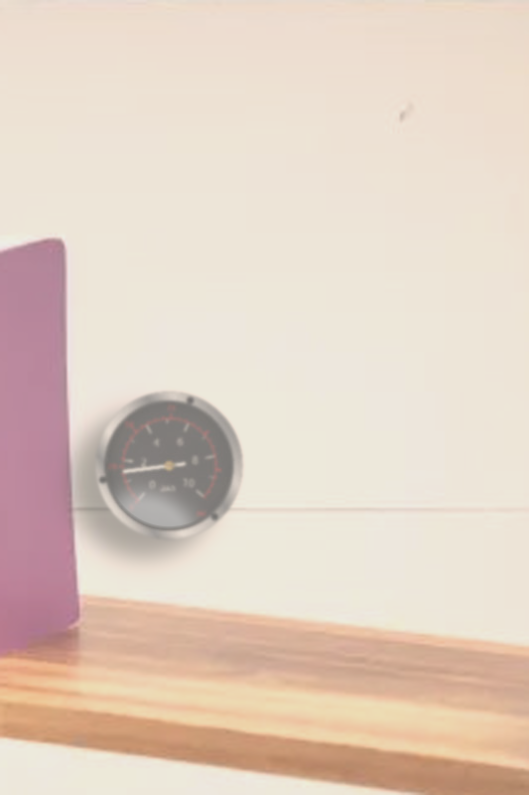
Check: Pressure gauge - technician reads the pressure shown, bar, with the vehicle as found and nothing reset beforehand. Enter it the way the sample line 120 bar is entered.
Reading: 1.5 bar
